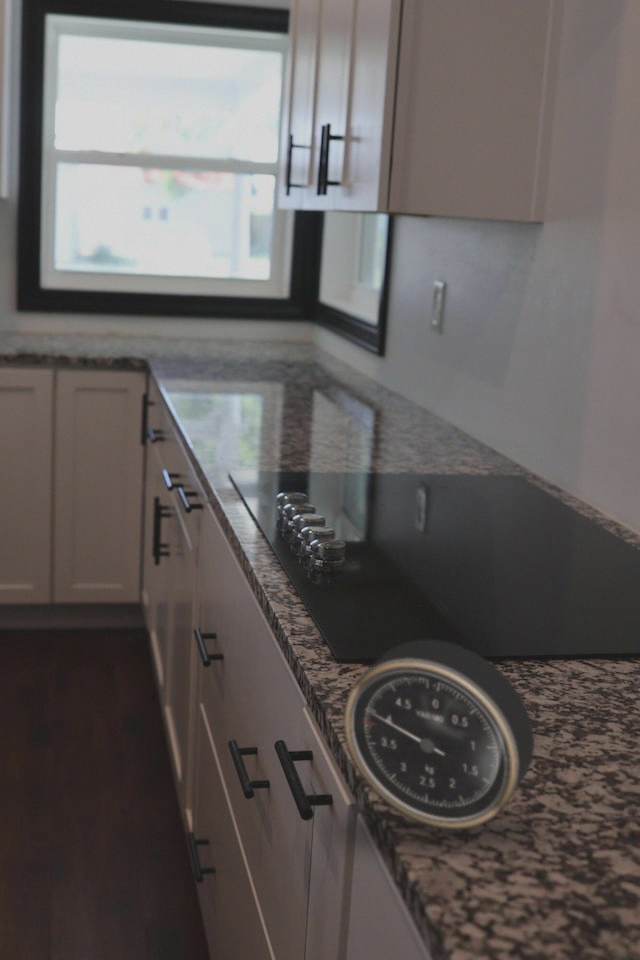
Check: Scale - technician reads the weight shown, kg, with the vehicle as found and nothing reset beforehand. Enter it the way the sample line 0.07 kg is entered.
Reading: 4 kg
